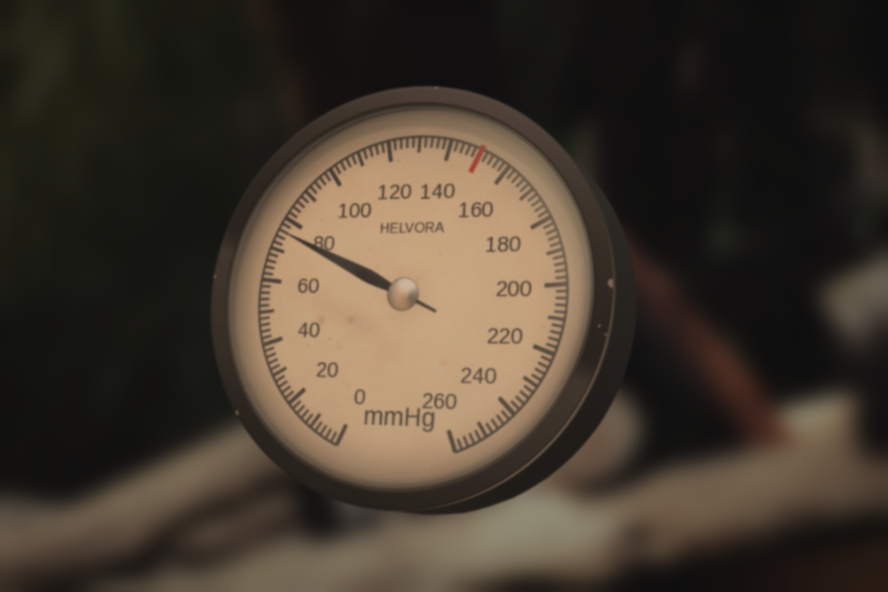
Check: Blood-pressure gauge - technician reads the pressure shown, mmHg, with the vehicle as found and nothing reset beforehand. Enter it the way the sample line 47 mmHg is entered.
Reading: 76 mmHg
